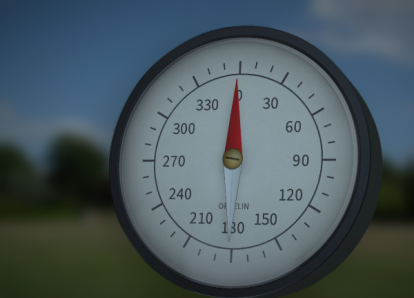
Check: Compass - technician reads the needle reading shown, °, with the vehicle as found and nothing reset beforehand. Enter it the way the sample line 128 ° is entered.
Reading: 0 °
